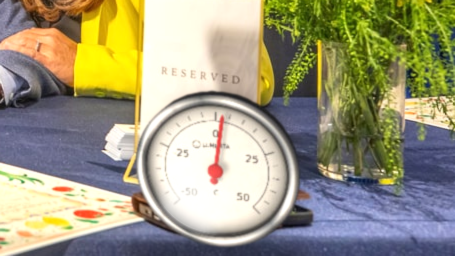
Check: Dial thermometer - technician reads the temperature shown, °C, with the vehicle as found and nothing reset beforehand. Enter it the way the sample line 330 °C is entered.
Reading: 2.5 °C
